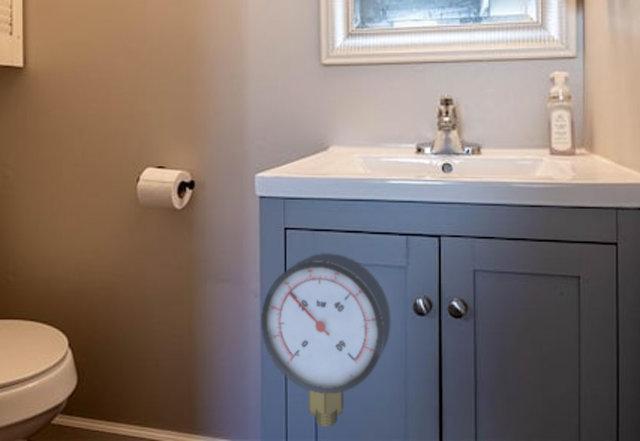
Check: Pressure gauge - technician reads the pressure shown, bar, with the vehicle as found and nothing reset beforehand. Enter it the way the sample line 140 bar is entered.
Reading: 20 bar
